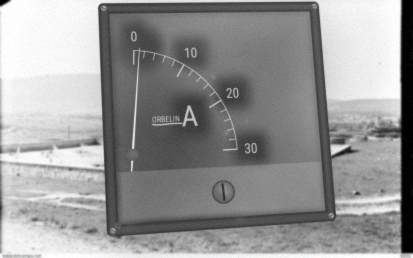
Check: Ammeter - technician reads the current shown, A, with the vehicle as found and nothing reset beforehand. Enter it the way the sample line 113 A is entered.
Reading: 1 A
